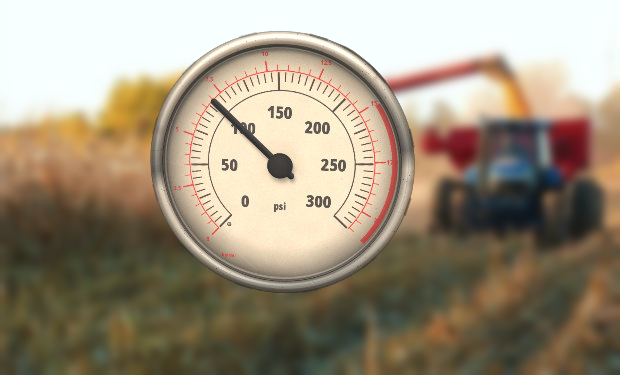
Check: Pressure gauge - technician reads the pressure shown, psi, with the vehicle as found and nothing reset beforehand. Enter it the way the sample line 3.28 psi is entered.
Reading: 100 psi
